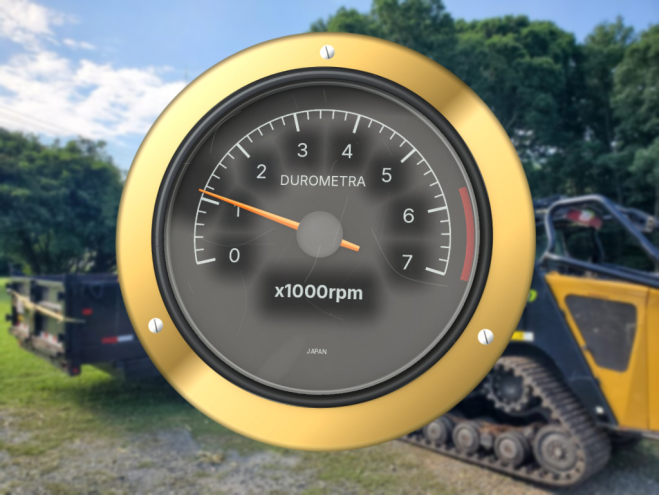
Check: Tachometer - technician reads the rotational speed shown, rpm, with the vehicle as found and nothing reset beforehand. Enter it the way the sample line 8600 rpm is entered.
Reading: 1100 rpm
